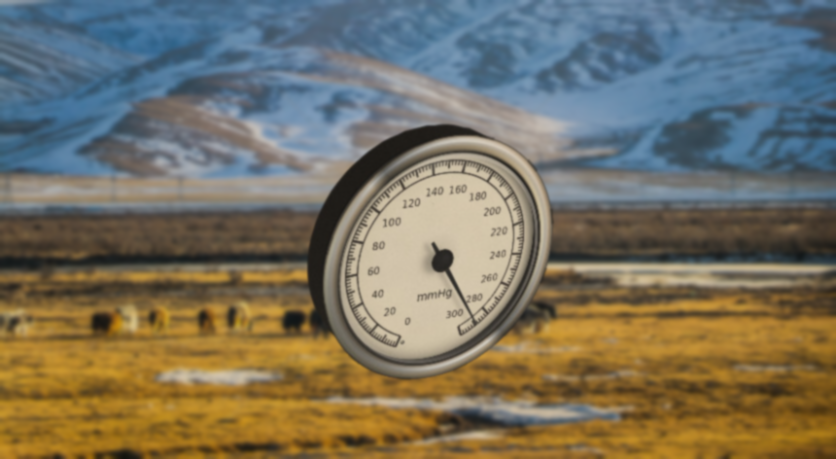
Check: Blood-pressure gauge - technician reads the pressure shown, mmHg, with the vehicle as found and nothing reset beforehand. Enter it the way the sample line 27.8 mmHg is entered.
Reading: 290 mmHg
